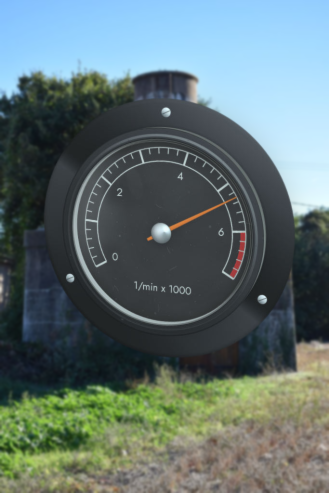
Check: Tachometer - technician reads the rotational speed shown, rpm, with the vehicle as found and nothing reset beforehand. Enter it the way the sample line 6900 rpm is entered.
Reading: 5300 rpm
